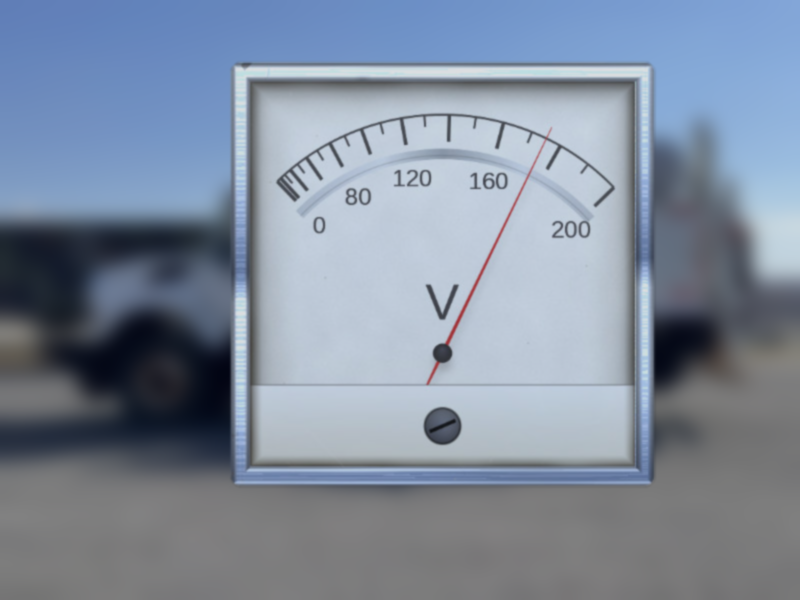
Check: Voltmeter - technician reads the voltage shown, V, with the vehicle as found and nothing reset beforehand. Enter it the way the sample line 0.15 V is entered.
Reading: 175 V
